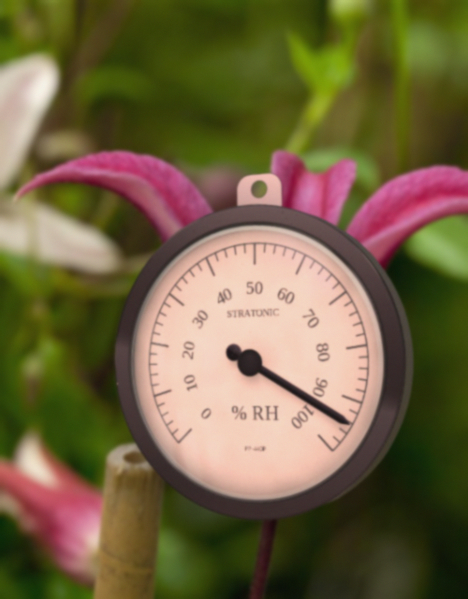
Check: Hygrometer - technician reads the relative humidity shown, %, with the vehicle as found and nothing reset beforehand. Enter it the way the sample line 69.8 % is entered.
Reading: 94 %
